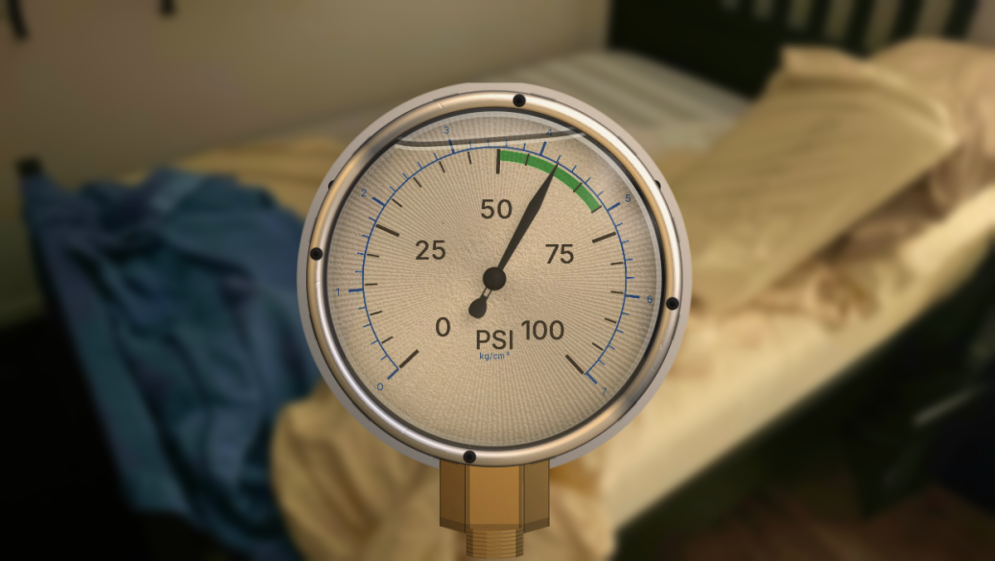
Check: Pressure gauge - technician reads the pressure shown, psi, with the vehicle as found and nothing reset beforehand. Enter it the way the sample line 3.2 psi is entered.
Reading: 60 psi
